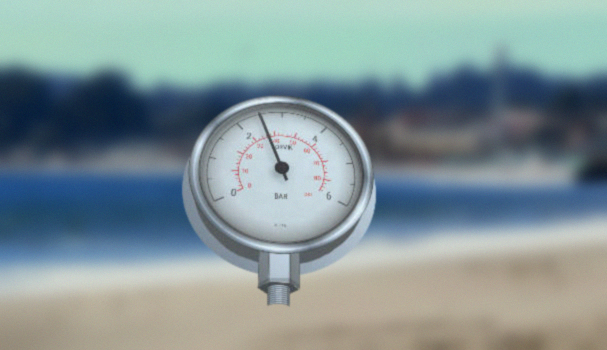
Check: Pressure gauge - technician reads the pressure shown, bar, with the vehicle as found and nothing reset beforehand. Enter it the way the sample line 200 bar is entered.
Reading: 2.5 bar
